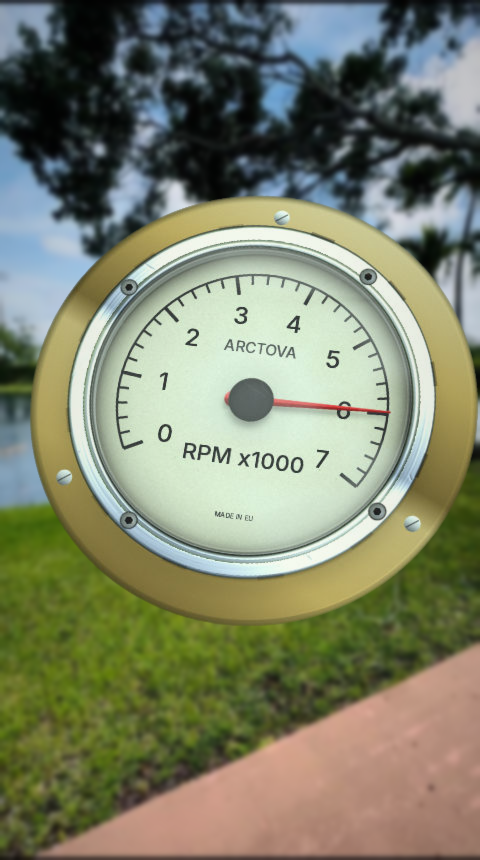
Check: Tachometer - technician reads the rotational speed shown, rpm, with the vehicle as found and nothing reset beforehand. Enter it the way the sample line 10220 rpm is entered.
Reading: 6000 rpm
